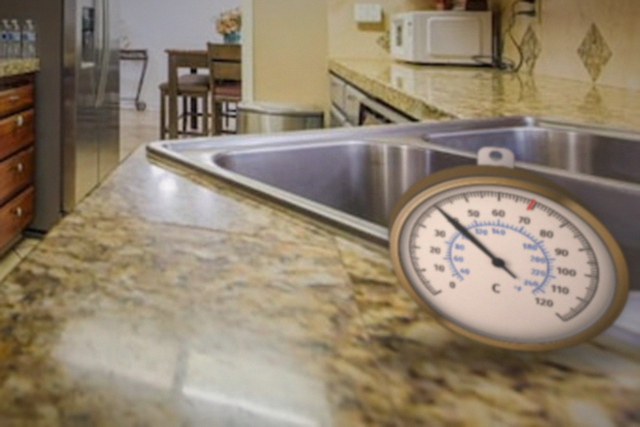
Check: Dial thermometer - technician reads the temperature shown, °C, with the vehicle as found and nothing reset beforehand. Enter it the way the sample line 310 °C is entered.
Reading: 40 °C
